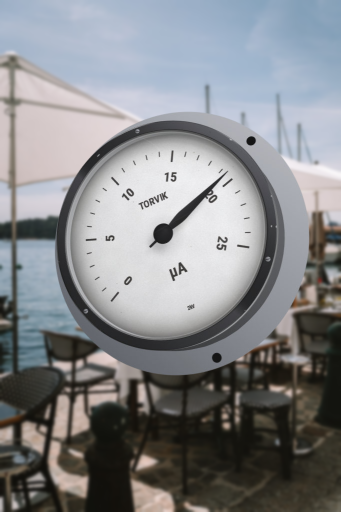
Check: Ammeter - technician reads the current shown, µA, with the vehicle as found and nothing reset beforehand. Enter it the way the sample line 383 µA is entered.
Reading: 19.5 µA
